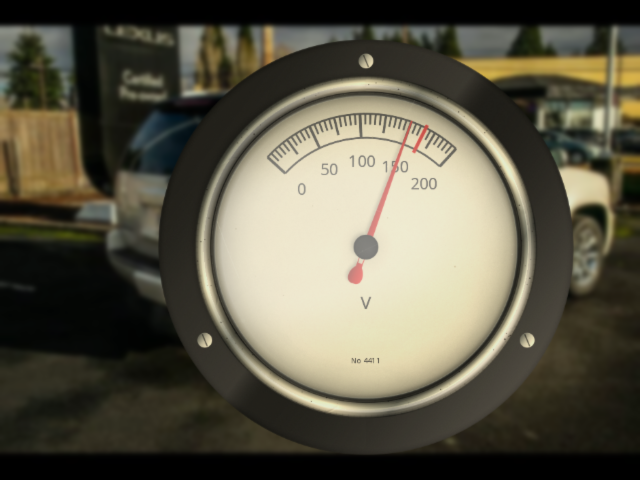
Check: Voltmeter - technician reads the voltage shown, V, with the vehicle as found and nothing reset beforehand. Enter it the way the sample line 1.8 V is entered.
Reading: 150 V
